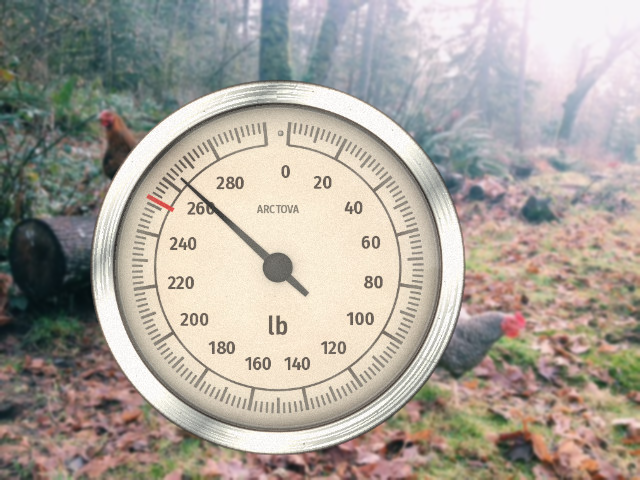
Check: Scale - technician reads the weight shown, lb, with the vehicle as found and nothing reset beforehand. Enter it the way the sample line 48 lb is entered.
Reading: 264 lb
